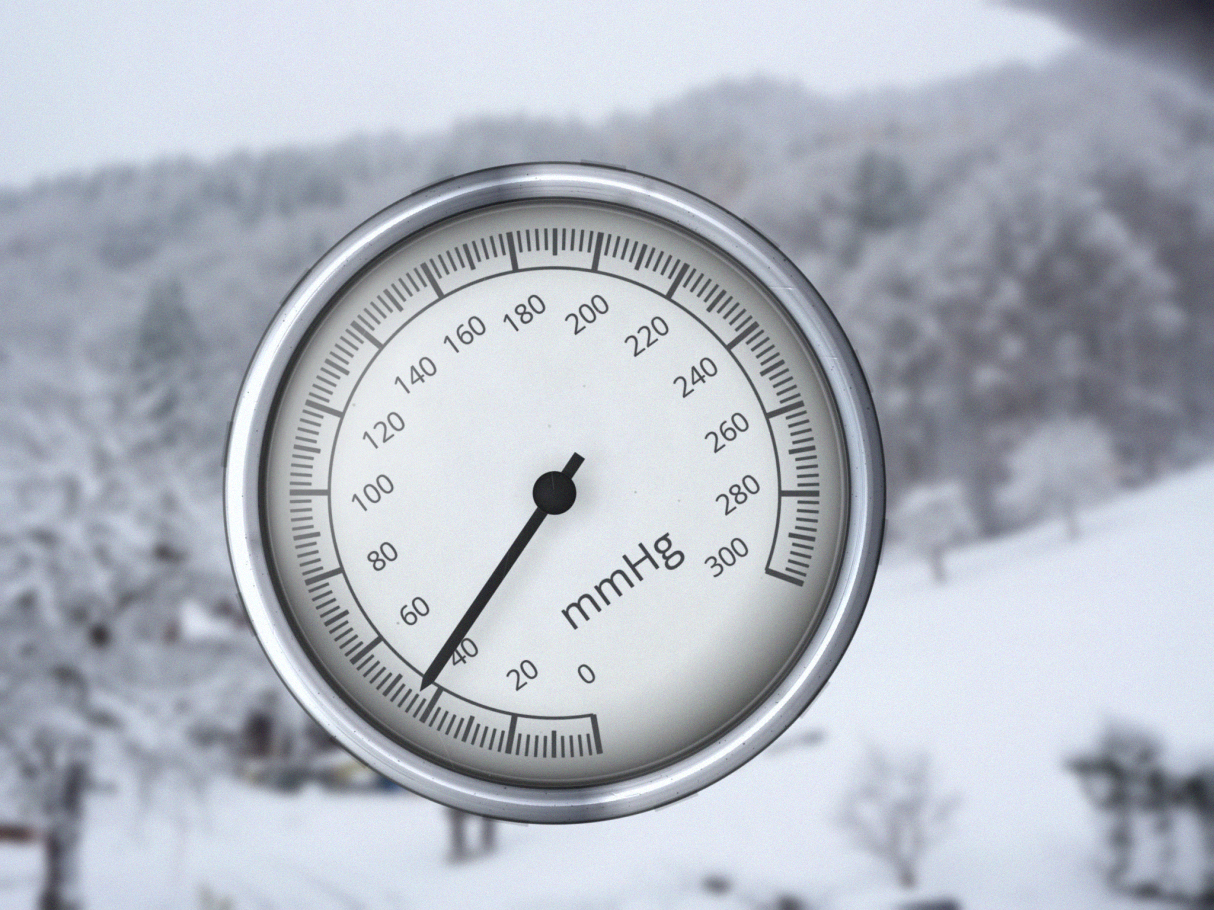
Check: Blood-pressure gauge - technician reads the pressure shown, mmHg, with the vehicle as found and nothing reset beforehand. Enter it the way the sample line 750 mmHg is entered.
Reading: 44 mmHg
